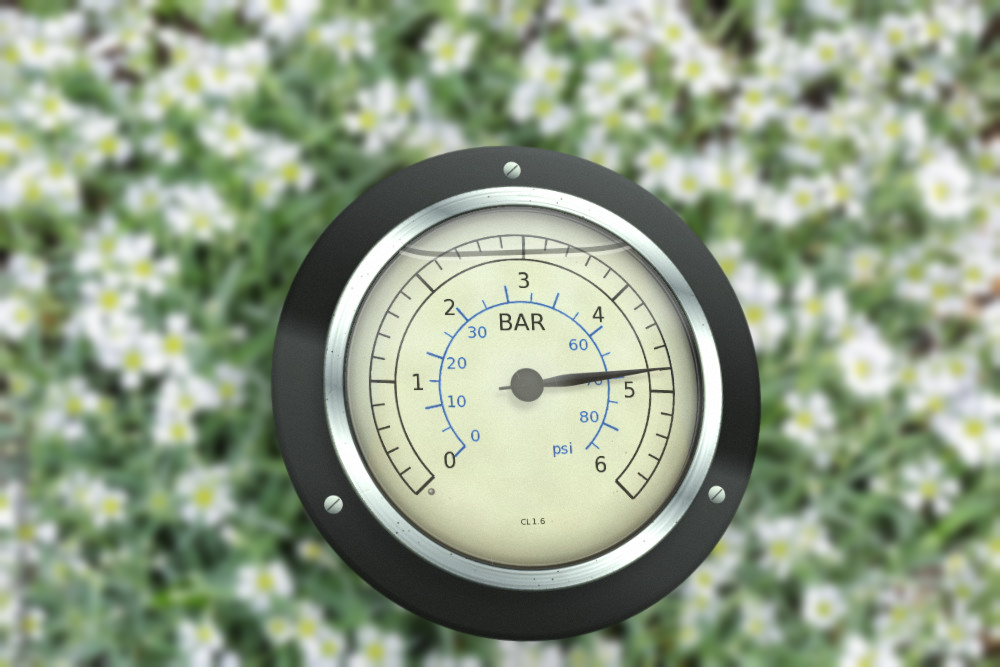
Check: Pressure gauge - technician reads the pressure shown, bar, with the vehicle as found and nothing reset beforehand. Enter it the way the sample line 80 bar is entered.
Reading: 4.8 bar
